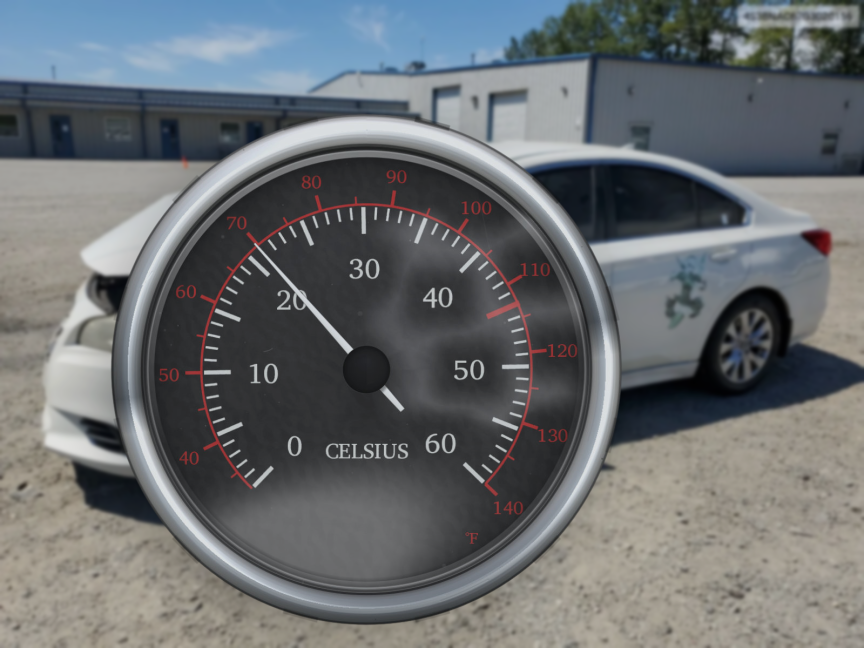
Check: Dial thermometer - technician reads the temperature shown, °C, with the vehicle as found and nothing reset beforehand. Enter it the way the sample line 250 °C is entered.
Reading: 21 °C
